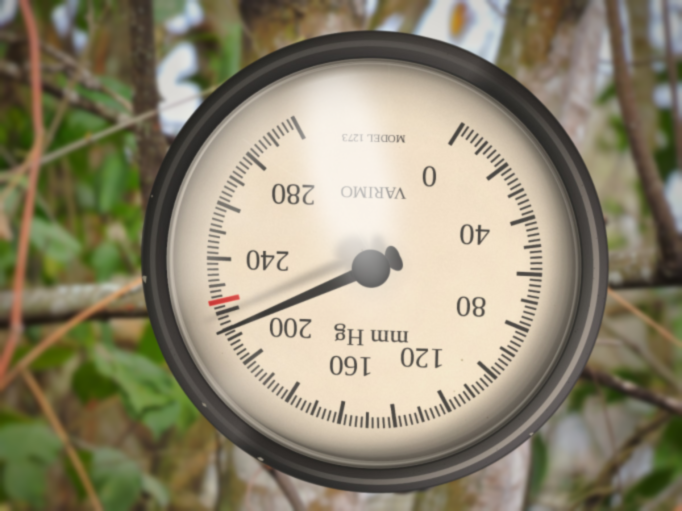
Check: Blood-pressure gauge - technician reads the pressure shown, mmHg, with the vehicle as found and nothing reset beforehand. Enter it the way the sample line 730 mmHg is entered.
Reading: 214 mmHg
